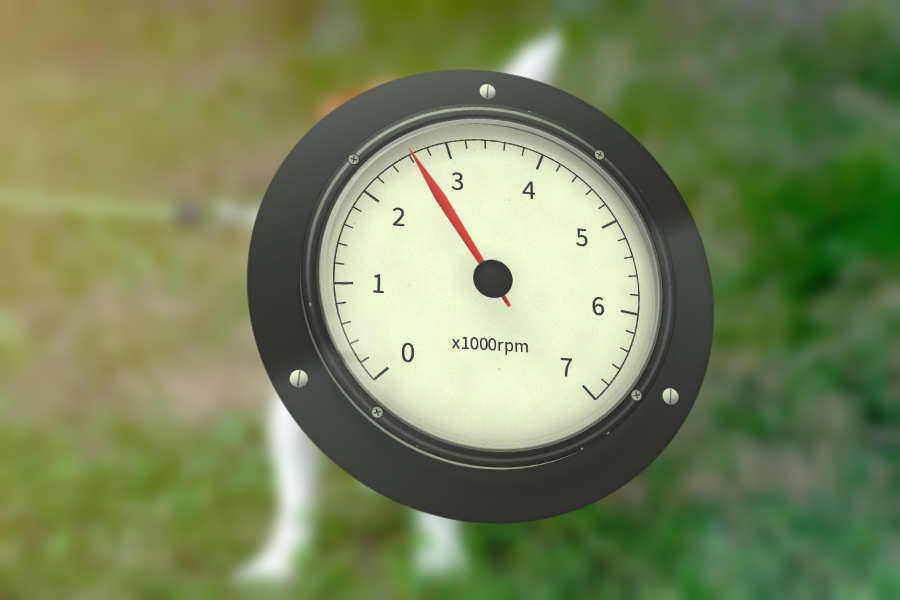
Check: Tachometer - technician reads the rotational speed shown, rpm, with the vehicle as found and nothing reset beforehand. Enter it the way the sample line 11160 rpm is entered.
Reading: 2600 rpm
